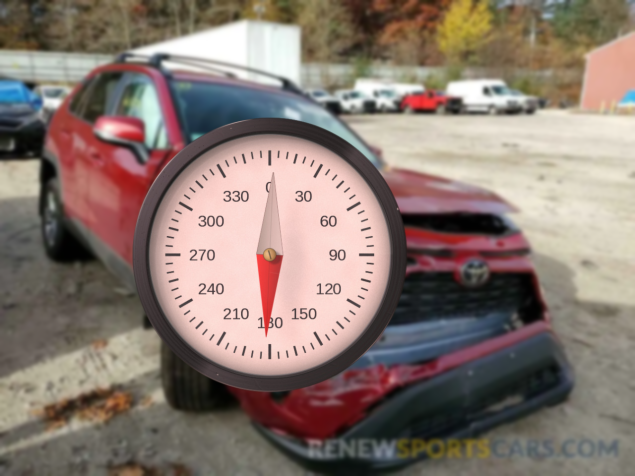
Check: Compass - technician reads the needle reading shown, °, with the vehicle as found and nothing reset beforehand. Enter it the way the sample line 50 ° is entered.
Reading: 182.5 °
